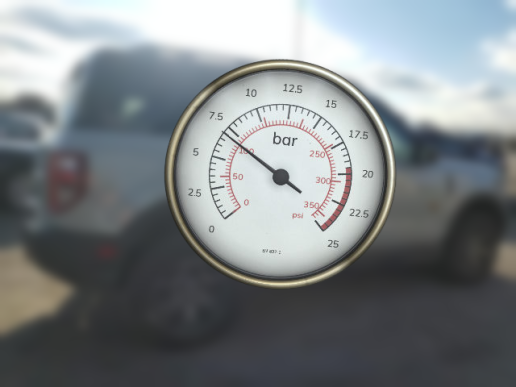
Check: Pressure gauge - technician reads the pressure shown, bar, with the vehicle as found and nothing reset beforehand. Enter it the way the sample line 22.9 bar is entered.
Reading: 7 bar
